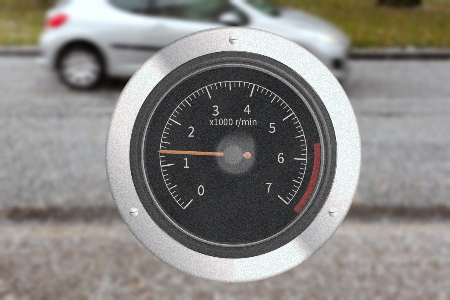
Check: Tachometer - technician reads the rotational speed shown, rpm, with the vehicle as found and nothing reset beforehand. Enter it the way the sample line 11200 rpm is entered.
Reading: 1300 rpm
